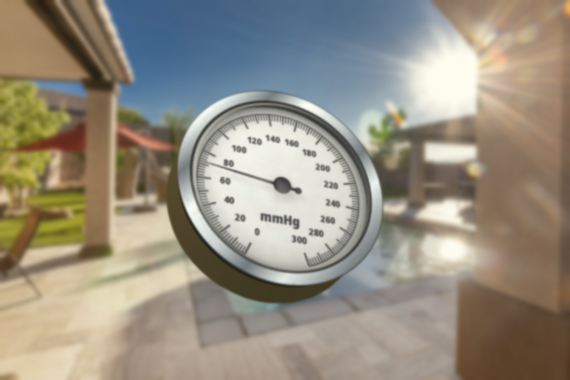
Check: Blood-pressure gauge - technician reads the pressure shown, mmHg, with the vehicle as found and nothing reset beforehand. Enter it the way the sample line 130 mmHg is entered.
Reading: 70 mmHg
